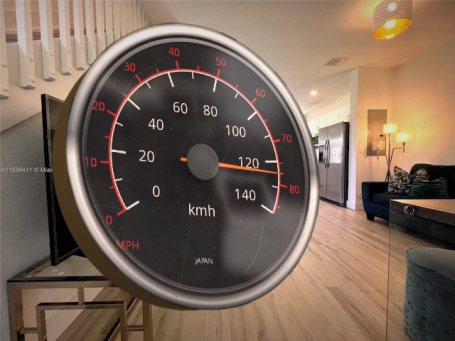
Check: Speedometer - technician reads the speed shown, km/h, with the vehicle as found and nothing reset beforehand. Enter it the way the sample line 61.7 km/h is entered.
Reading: 125 km/h
